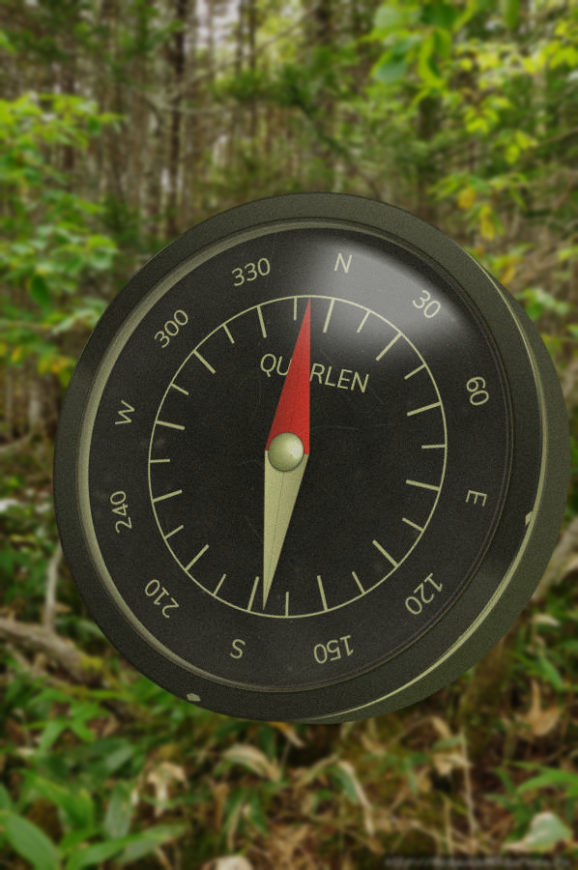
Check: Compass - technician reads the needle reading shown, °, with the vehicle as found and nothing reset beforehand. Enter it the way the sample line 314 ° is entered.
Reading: 352.5 °
